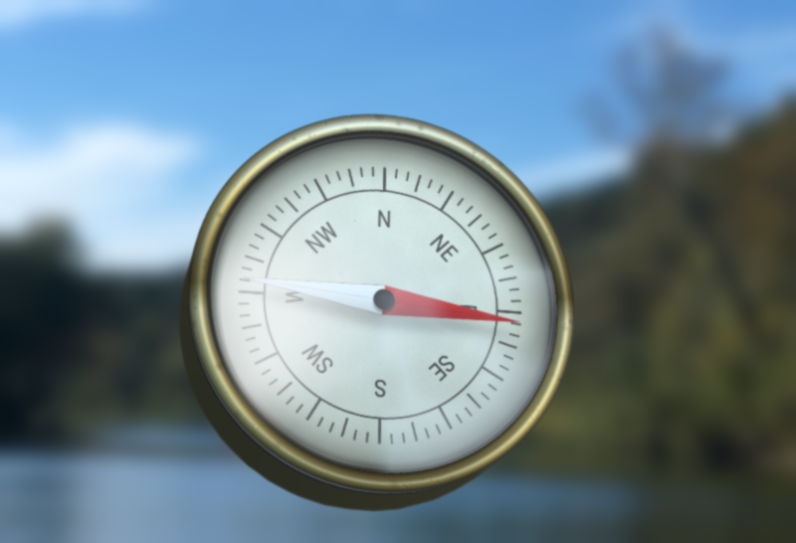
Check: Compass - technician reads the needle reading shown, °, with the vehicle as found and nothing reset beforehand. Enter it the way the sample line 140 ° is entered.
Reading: 95 °
